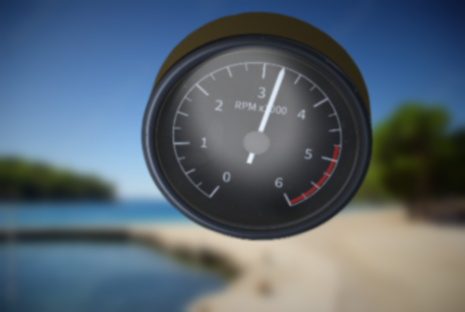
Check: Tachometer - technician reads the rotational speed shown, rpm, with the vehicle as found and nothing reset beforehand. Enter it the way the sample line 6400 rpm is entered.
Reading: 3250 rpm
